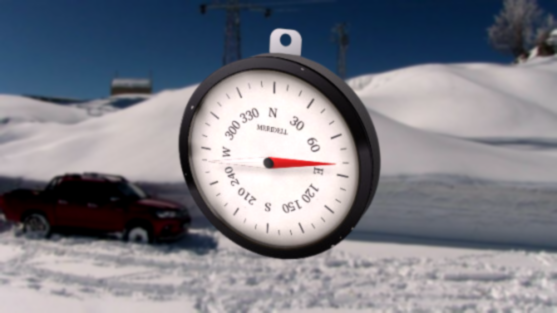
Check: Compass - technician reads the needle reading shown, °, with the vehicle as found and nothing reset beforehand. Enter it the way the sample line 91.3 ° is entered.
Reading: 80 °
